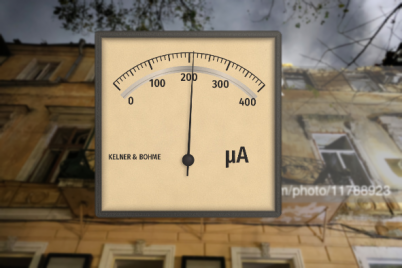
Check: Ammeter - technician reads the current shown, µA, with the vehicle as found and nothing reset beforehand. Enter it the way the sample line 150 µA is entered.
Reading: 210 µA
